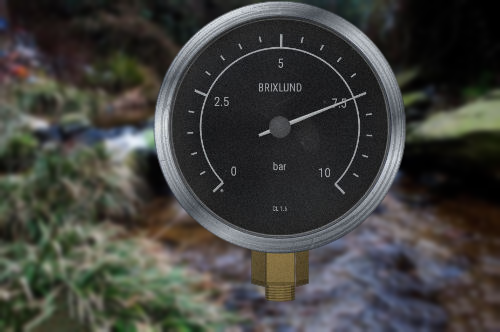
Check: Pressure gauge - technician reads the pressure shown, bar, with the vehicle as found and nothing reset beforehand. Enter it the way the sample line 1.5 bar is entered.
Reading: 7.5 bar
